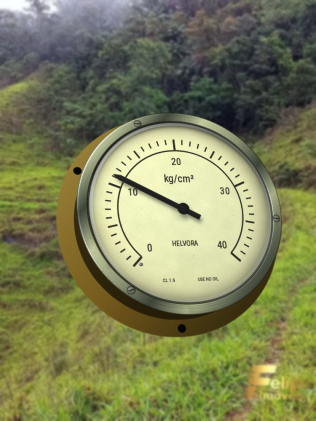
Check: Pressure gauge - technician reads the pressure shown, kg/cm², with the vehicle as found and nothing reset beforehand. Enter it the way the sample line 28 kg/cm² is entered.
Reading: 11 kg/cm²
